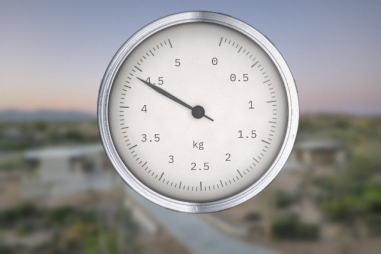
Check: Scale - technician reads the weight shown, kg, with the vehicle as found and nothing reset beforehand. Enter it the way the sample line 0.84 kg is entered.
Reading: 4.4 kg
